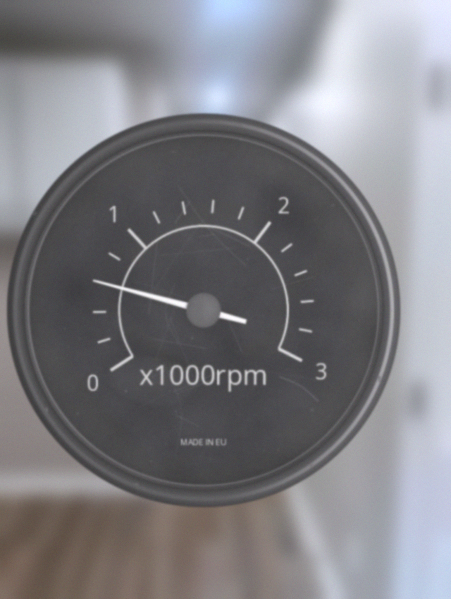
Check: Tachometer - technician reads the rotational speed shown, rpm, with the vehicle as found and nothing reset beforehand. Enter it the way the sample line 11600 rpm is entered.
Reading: 600 rpm
